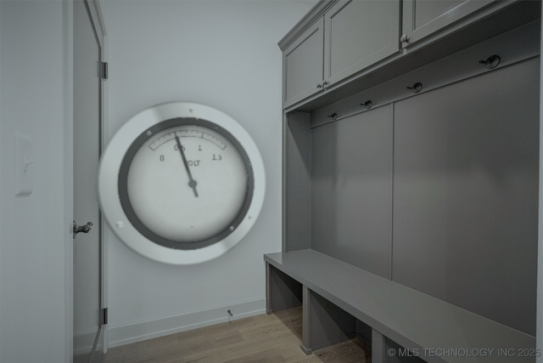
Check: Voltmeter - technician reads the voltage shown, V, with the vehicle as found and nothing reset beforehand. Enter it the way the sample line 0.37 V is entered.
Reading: 0.5 V
